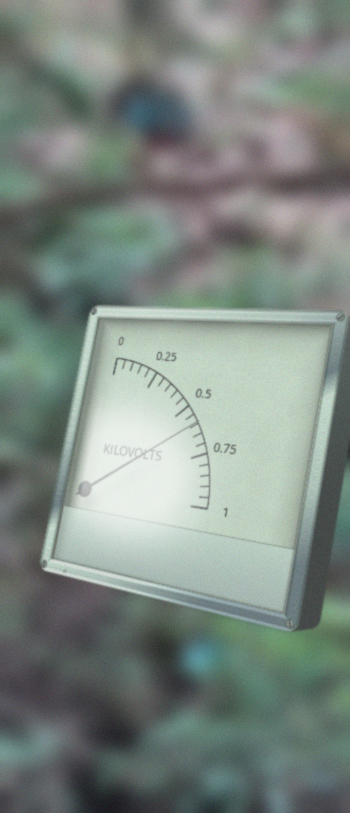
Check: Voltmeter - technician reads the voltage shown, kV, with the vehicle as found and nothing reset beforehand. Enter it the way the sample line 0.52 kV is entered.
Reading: 0.6 kV
